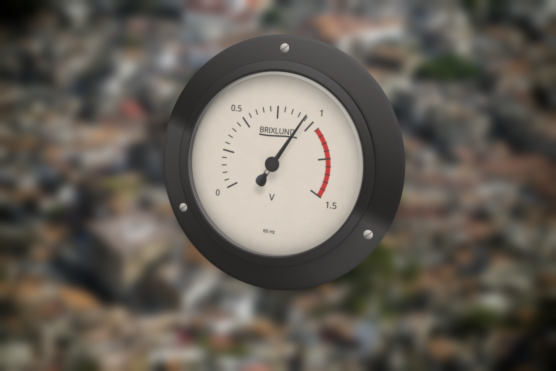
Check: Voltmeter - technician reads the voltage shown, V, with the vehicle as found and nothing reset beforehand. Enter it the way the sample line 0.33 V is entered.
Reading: 0.95 V
